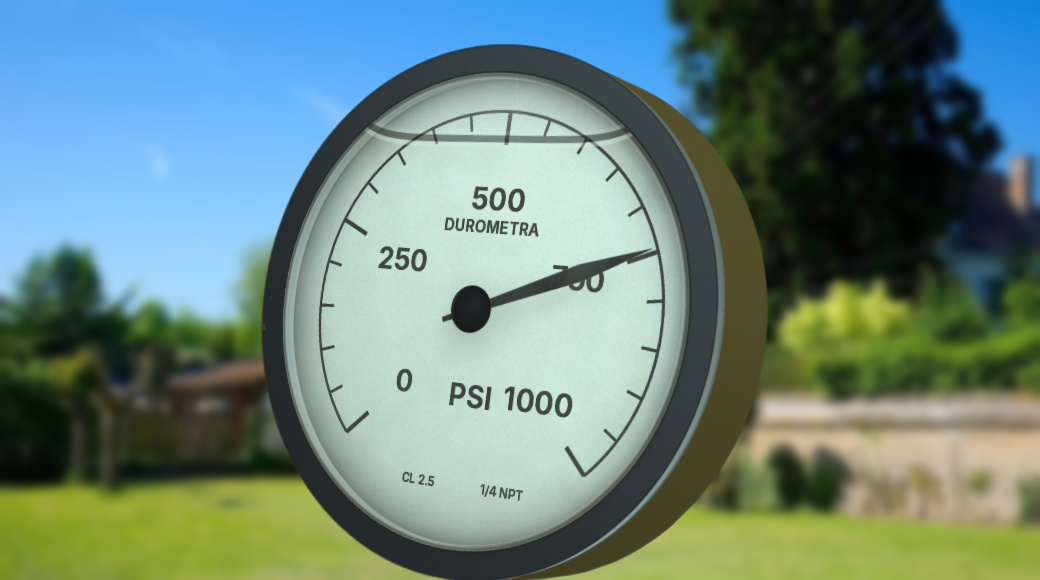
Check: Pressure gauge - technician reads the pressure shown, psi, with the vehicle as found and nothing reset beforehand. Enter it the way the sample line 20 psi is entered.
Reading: 750 psi
